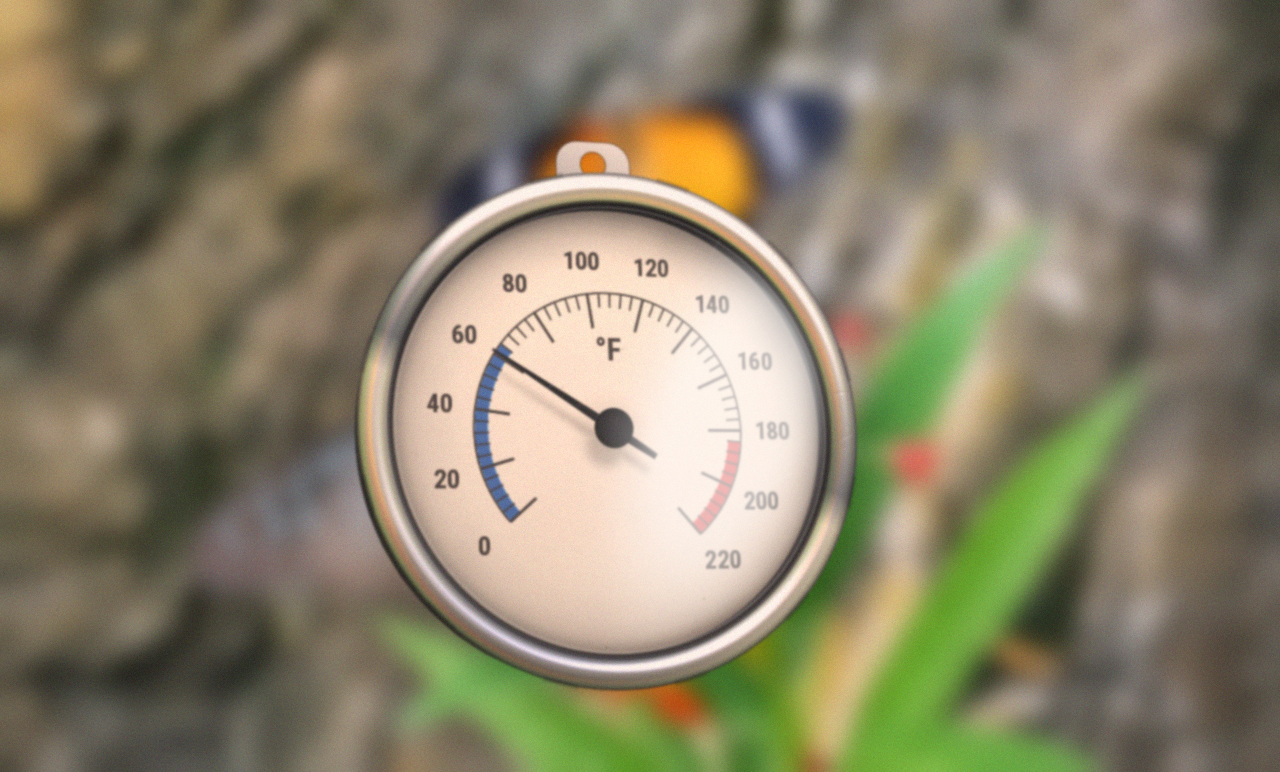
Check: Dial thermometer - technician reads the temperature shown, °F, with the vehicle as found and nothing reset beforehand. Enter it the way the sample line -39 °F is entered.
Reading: 60 °F
